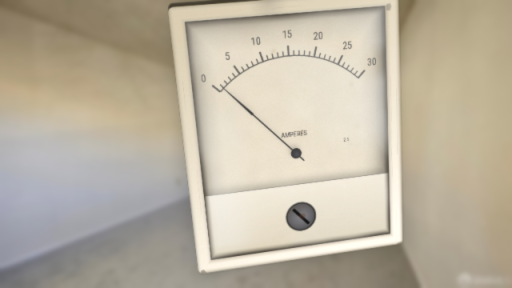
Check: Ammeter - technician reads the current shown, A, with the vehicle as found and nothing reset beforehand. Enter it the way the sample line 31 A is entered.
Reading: 1 A
